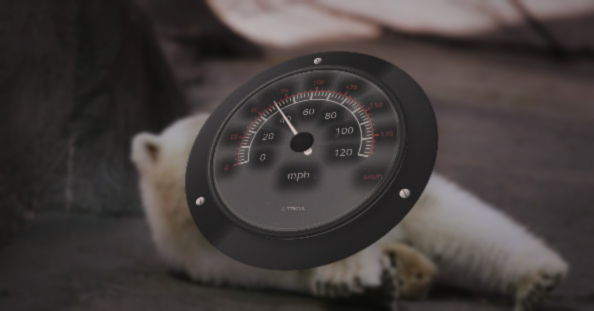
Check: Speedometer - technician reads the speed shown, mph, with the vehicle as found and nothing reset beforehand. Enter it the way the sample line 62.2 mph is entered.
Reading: 40 mph
